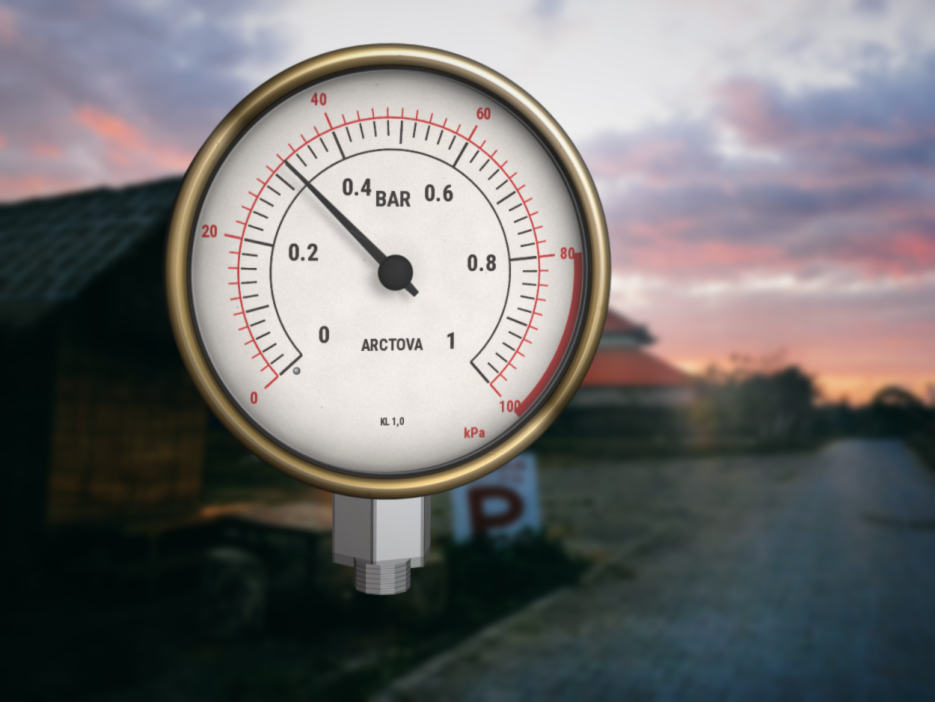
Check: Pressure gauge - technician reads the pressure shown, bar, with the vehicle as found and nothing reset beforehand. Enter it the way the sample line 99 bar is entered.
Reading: 0.32 bar
